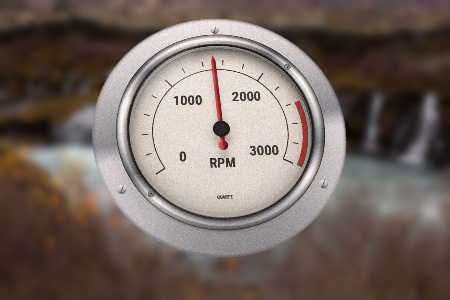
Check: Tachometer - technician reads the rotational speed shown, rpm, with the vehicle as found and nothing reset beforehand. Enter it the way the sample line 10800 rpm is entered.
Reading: 1500 rpm
